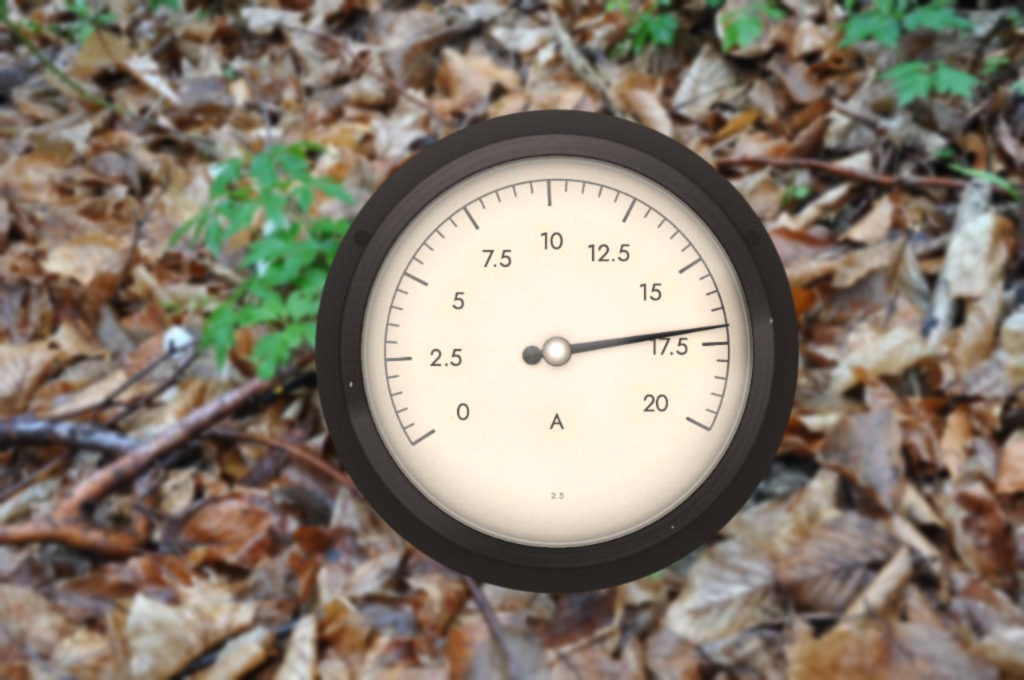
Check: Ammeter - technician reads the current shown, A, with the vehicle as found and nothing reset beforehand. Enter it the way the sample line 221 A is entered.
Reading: 17 A
